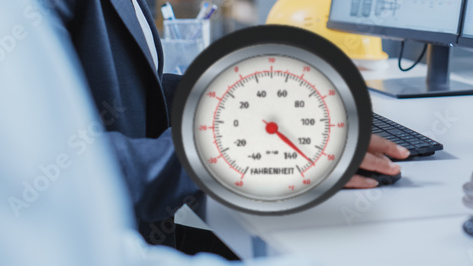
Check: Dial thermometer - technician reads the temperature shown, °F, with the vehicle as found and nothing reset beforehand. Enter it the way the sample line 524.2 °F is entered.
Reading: 130 °F
